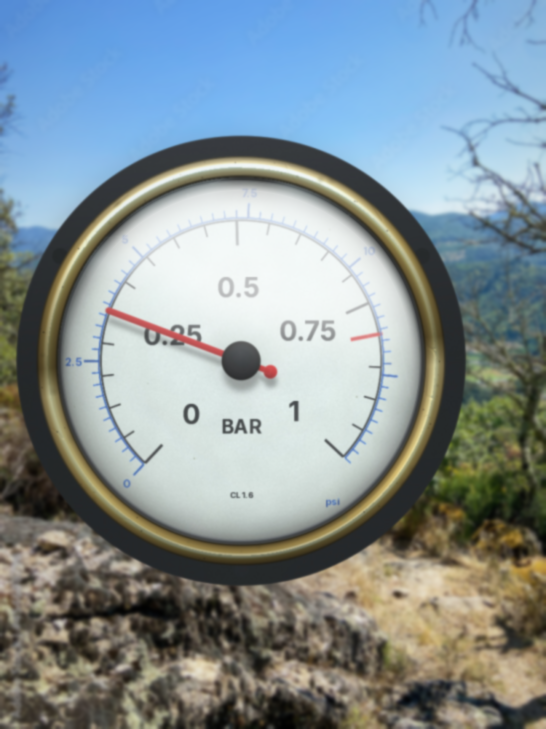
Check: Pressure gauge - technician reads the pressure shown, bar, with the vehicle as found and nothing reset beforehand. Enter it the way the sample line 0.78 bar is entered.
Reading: 0.25 bar
